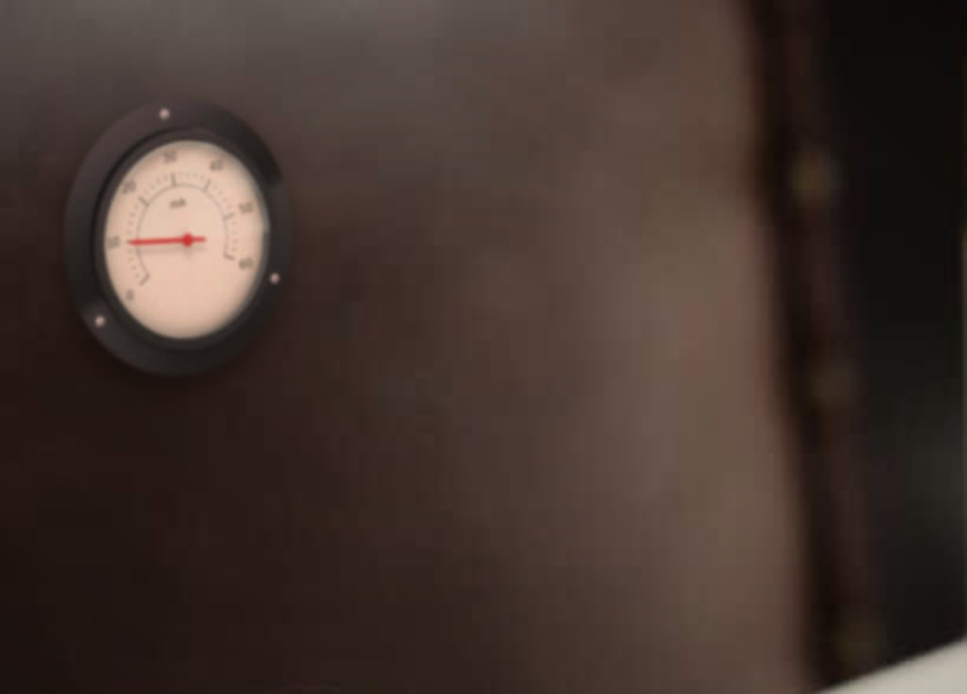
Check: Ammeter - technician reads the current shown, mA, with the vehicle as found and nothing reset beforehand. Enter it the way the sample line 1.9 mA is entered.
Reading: 10 mA
